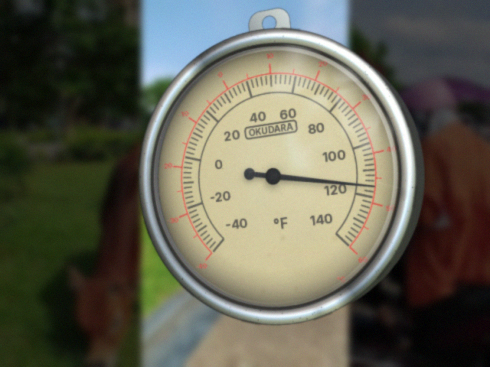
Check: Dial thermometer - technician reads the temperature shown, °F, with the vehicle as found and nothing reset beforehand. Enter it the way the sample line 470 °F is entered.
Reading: 116 °F
